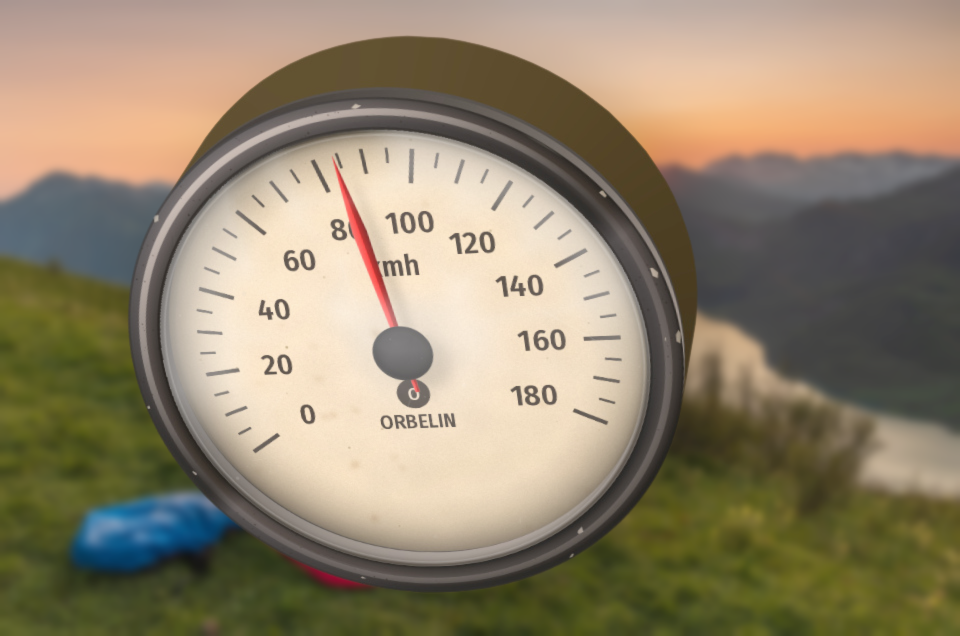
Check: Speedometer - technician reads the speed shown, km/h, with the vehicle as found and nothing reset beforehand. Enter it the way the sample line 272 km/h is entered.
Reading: 85 km/h
